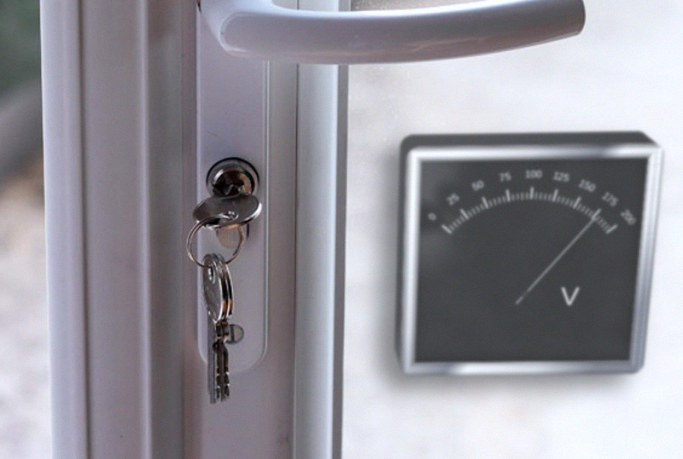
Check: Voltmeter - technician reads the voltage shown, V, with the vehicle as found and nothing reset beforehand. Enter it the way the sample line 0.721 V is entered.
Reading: 175 V
